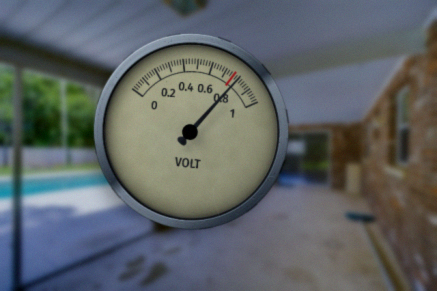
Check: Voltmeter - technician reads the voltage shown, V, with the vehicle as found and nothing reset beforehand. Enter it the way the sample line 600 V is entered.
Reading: 0.8 V
